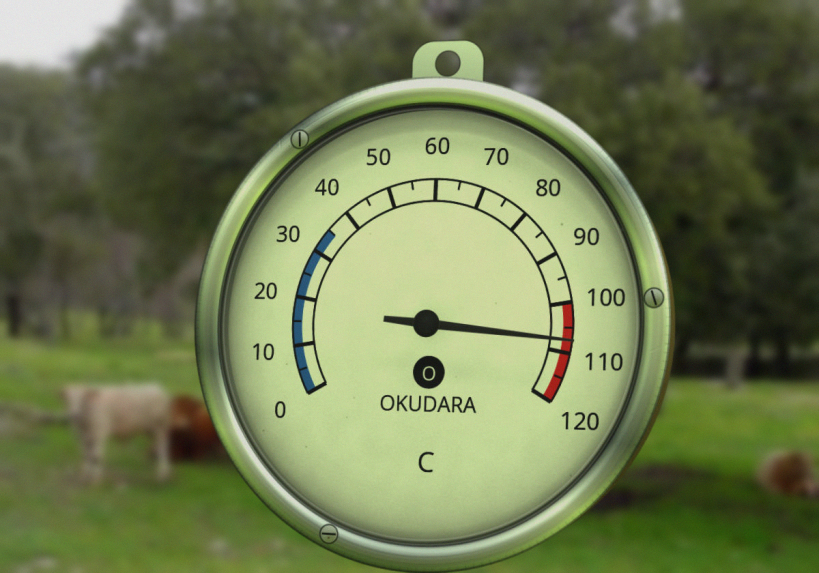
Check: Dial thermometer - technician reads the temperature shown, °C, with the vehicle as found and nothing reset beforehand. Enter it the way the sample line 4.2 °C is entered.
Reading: 107.5 °C
